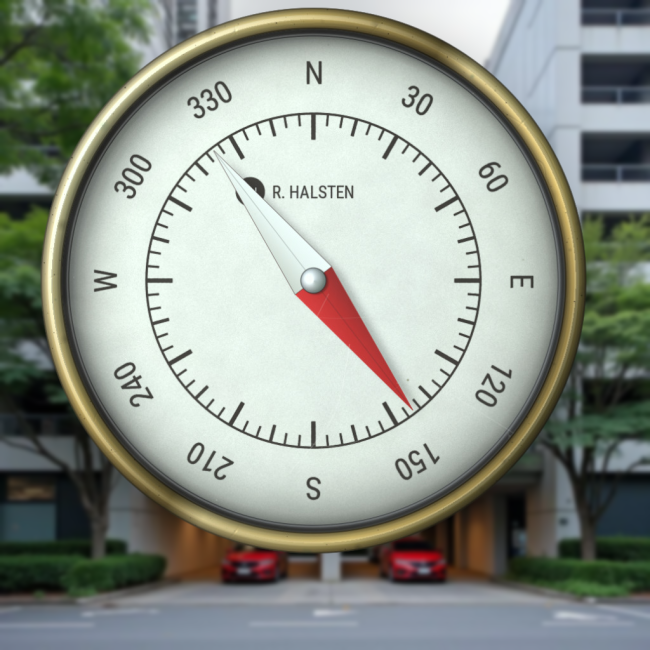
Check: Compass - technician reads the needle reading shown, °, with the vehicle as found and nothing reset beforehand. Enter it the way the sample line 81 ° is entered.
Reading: 142.5 °
